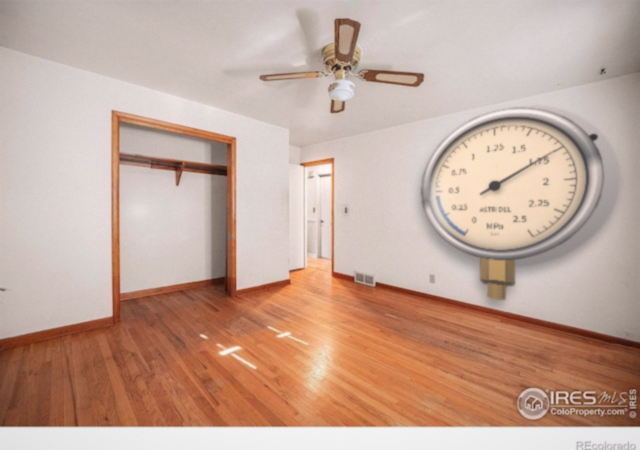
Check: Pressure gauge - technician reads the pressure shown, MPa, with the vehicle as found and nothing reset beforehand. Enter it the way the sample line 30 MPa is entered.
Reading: 1.75 MPa
